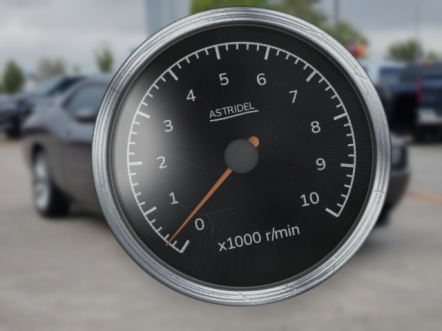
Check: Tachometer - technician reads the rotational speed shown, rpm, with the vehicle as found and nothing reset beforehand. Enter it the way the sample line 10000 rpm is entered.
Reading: 300 rpm
